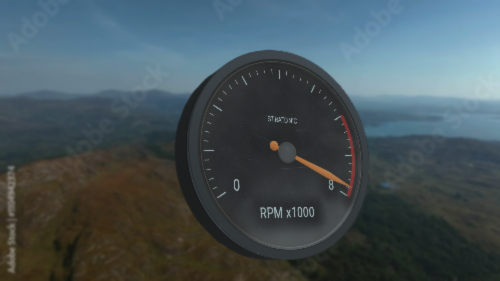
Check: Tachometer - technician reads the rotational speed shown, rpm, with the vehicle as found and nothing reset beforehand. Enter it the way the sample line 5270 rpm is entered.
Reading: 7800 rpm
